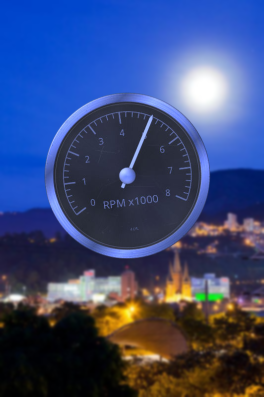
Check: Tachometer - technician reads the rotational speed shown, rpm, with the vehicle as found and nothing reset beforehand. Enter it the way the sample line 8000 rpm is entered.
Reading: 5000 rpm
